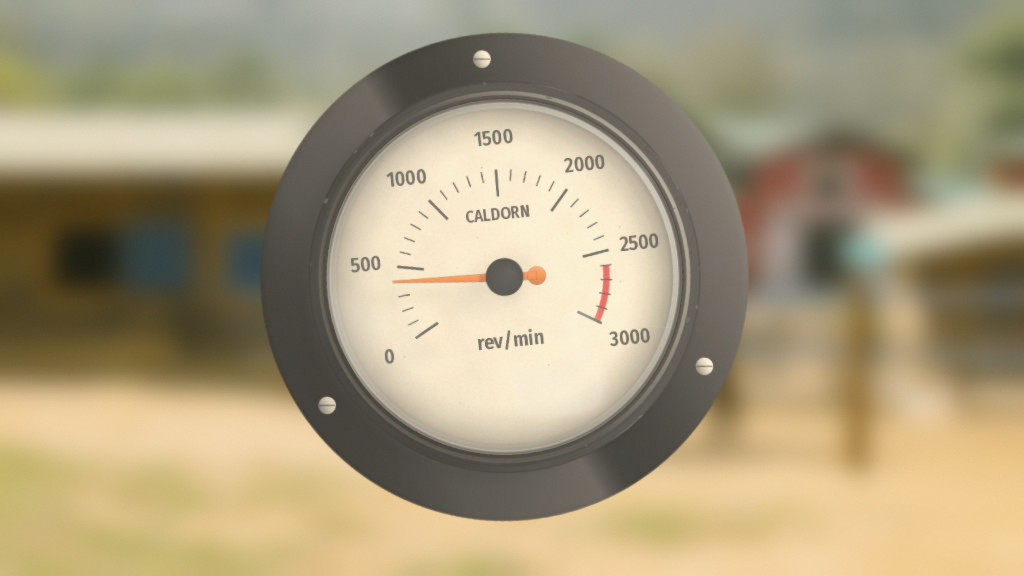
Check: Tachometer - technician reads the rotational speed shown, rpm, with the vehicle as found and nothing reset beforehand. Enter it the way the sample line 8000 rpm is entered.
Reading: 400 rpm
